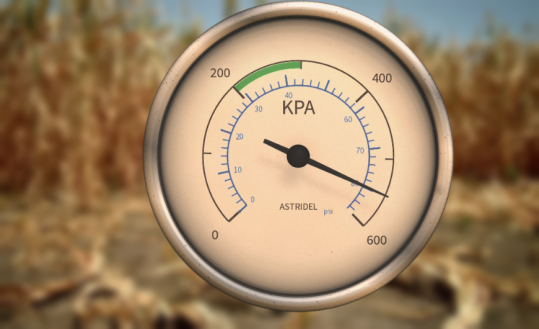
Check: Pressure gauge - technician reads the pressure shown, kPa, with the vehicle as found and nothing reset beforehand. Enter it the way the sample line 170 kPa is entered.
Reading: 550 kPa
